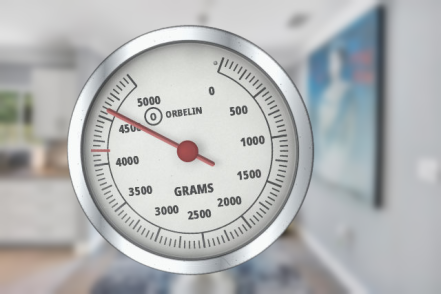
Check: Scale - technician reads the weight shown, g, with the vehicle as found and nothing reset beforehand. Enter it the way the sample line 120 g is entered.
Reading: 4600 g
